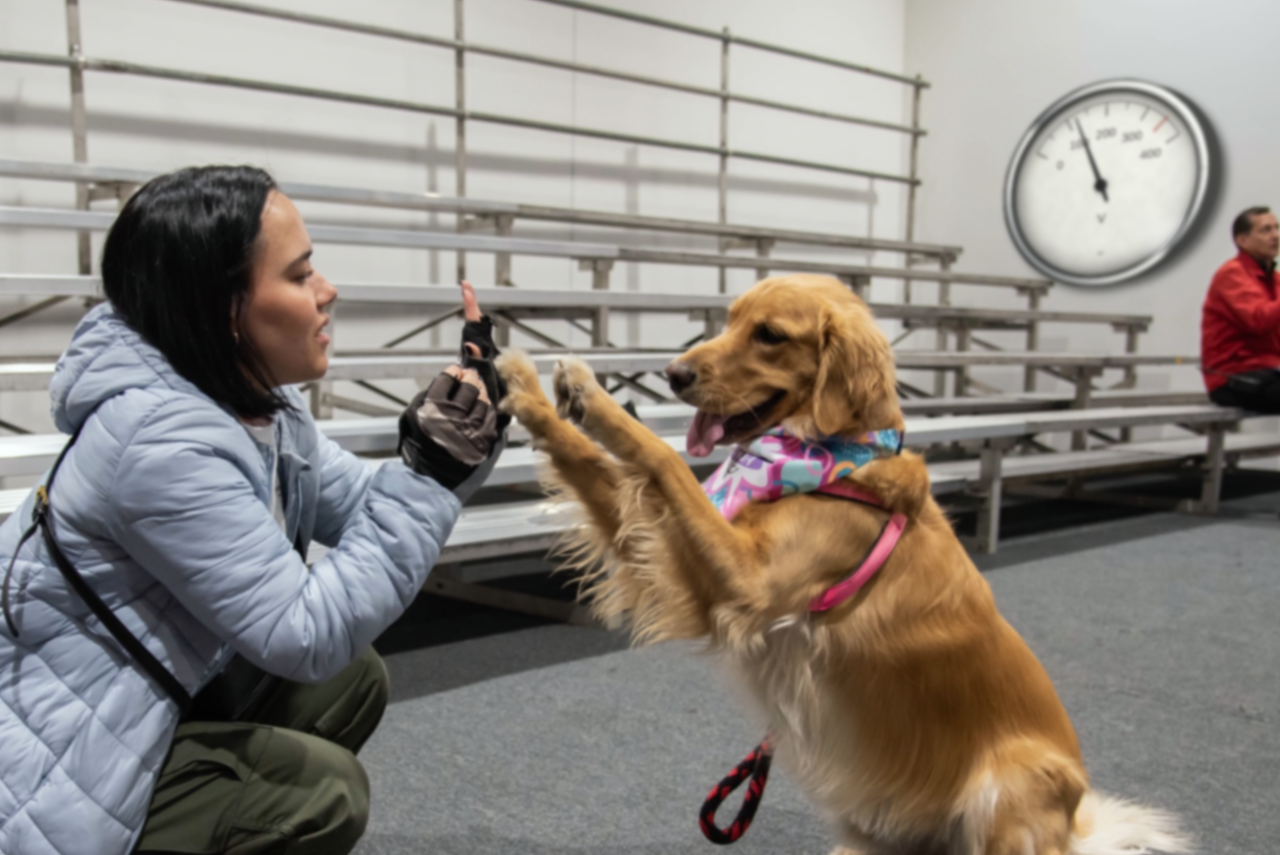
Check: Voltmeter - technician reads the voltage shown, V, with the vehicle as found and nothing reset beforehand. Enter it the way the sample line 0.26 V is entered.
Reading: 125 V
